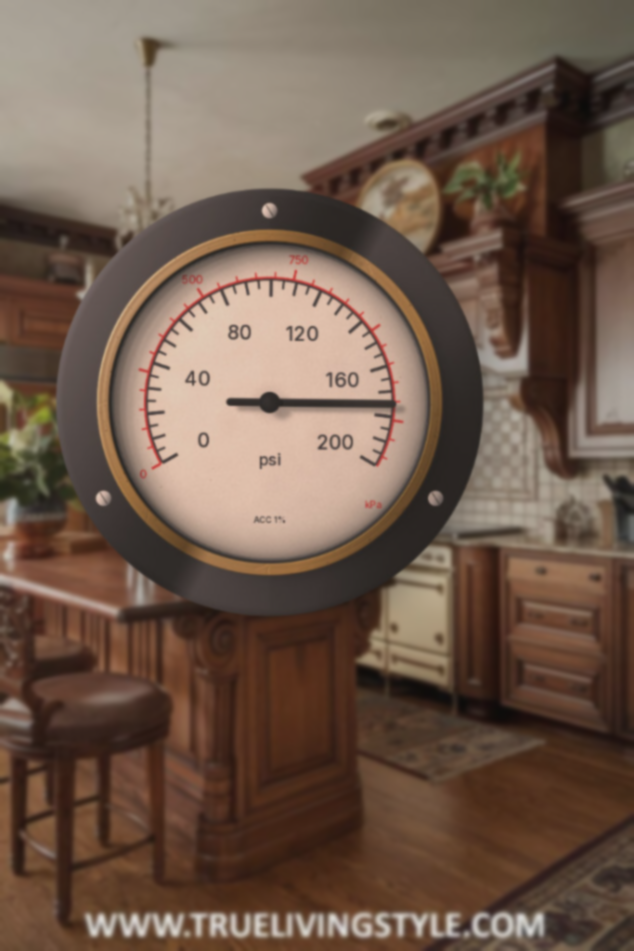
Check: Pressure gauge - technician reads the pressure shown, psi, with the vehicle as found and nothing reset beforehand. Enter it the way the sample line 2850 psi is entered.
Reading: 175 psi
